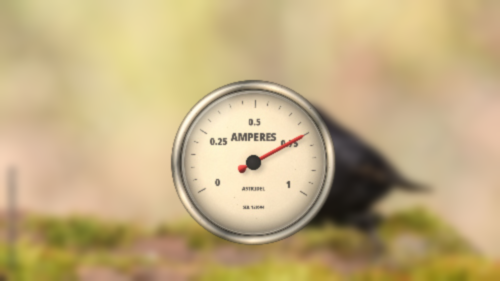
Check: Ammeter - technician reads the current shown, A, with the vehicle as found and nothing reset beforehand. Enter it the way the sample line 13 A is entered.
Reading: 0.75 A
